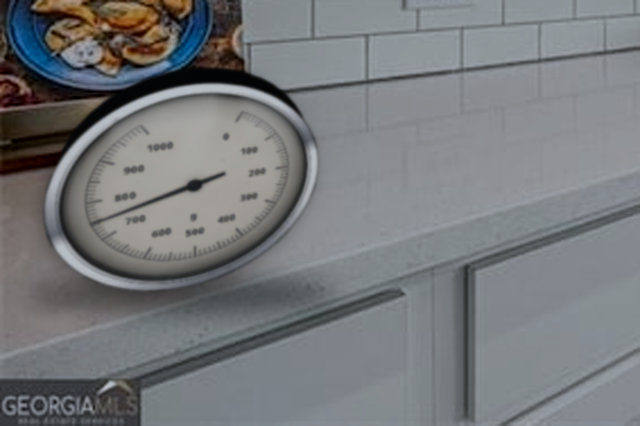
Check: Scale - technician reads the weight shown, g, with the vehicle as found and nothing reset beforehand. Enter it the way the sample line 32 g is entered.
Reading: 750 g
